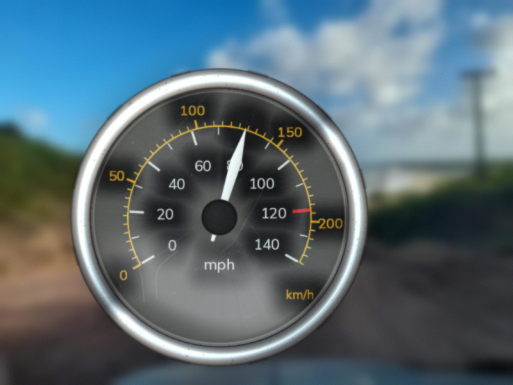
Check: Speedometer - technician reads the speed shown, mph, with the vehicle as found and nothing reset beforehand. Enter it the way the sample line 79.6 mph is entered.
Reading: 80 mph
